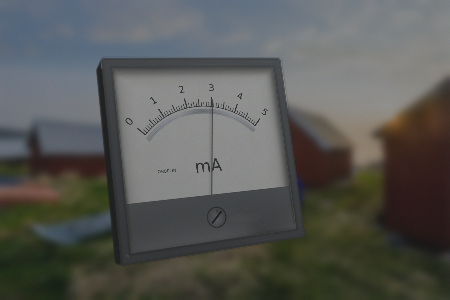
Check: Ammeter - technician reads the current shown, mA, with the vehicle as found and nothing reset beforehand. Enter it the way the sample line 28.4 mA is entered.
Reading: 3 mA
